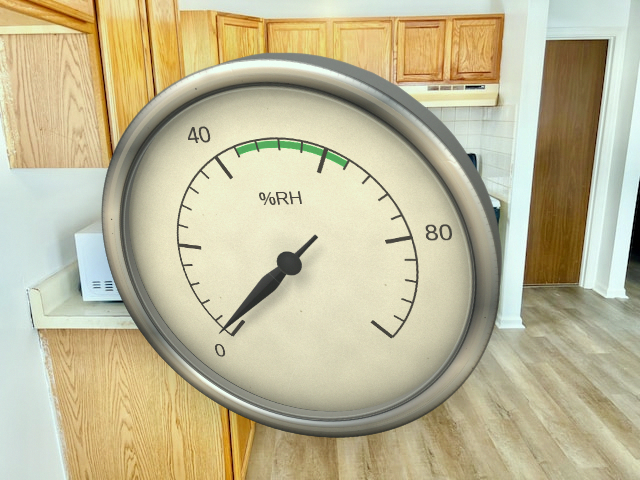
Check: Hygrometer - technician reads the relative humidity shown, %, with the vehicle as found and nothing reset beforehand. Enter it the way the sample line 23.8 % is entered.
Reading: 2 %
